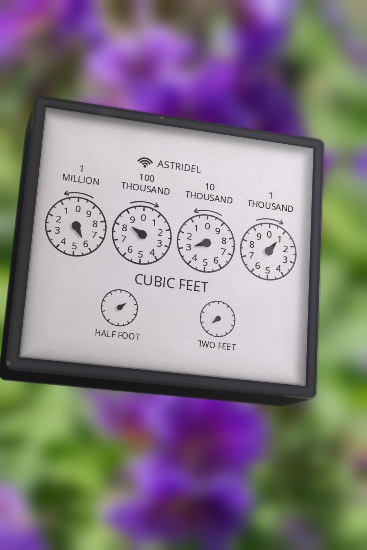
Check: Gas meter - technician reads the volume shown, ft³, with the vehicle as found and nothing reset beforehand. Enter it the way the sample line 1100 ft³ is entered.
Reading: 583100 ft³
